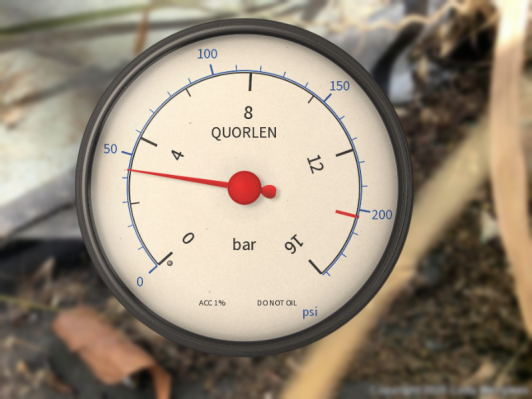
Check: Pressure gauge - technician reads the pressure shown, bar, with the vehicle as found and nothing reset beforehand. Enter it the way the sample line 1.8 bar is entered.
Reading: 3 bar
